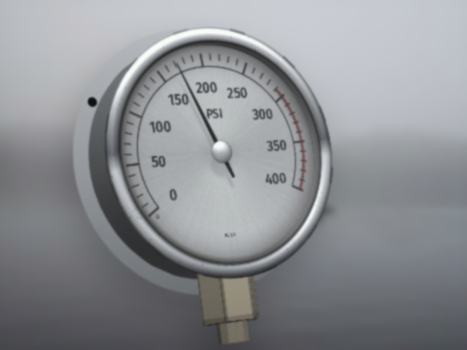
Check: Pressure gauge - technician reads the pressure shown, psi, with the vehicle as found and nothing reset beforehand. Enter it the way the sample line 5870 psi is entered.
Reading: 170 psi
